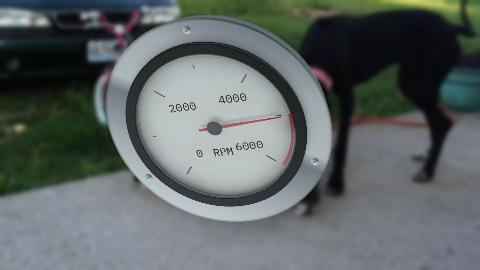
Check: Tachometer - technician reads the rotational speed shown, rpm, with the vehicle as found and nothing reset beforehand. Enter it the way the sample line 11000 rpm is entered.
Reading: 5000 rpm
